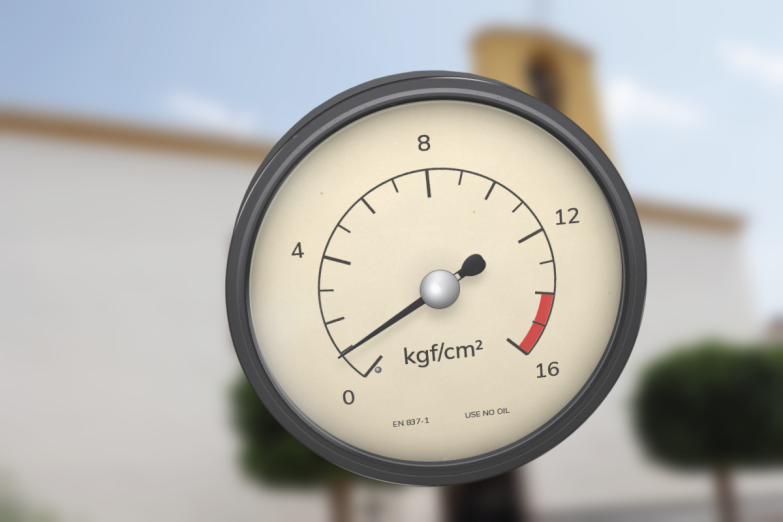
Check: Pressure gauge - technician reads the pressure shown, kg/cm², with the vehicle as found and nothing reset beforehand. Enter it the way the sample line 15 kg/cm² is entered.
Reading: 1 kg/cm²
